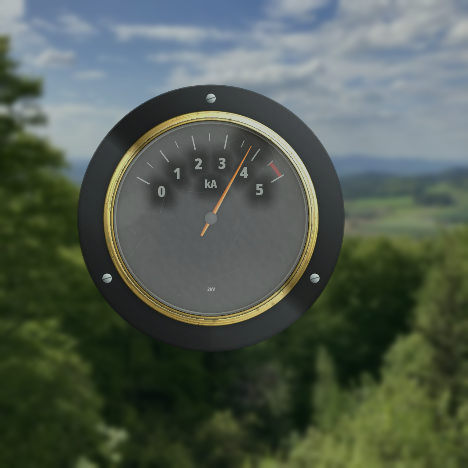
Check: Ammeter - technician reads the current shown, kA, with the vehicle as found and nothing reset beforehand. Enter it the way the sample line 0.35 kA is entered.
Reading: 3.75 kA
